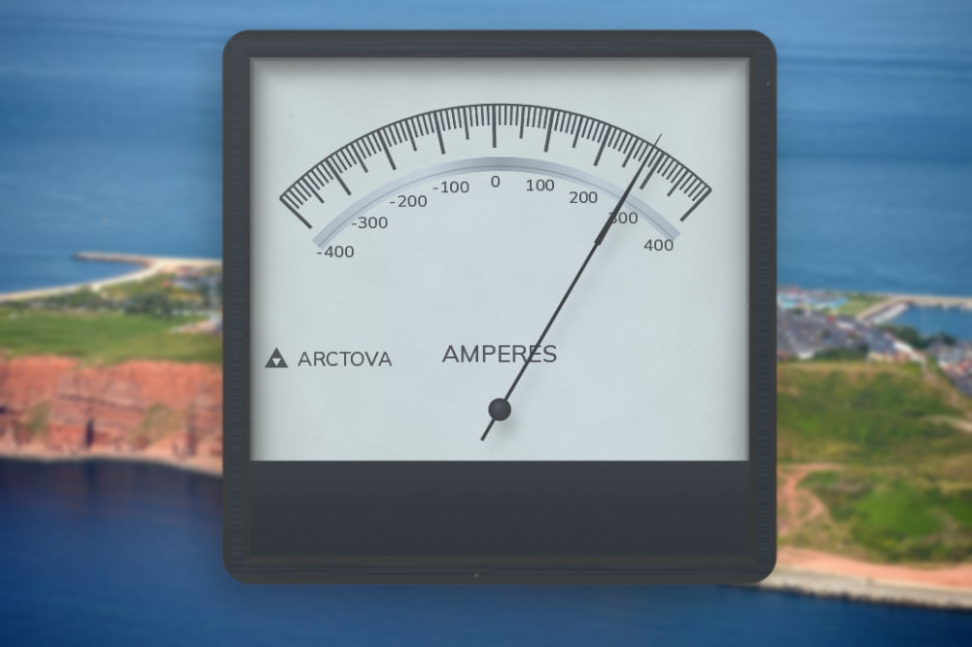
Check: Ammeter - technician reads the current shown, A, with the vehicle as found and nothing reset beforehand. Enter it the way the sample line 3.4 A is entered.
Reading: 280 A
